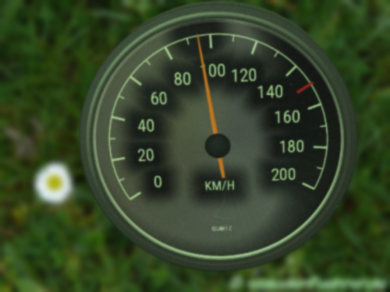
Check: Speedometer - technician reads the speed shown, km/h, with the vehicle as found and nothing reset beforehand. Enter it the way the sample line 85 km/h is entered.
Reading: 95 km/h
